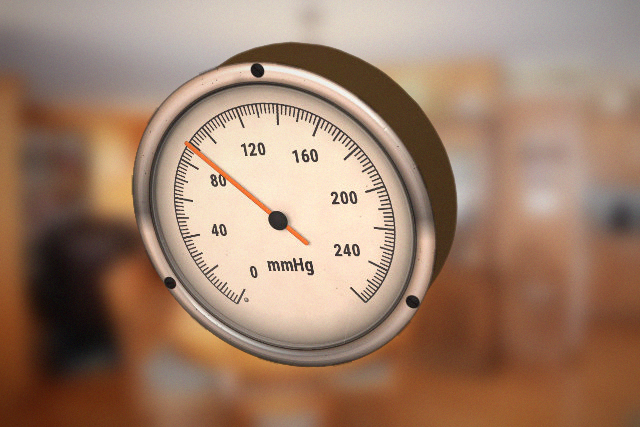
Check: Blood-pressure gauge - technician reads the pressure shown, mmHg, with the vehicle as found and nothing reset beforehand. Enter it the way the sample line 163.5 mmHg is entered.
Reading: 90 mmHg
